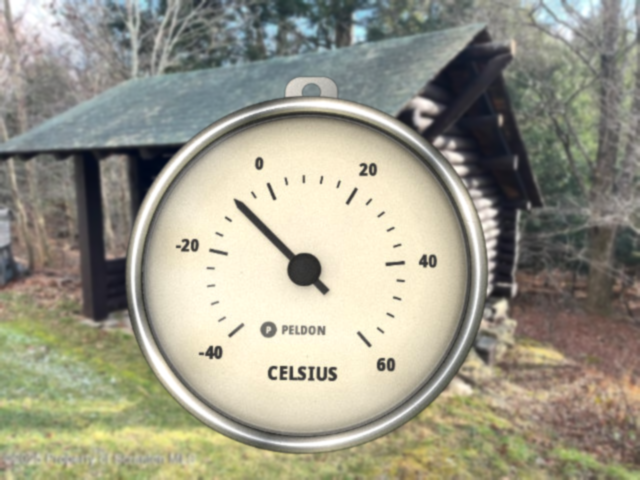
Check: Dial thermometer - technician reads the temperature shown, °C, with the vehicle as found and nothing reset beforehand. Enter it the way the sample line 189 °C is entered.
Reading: -8 °C
